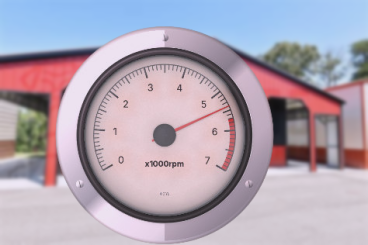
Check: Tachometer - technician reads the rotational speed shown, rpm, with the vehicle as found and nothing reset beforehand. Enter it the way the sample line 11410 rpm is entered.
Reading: 5400 rpm
